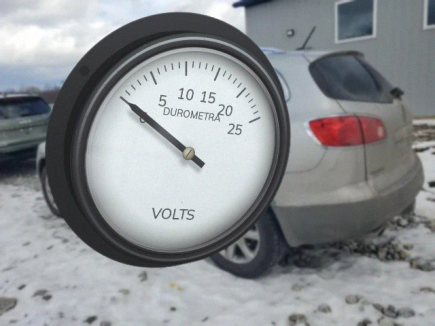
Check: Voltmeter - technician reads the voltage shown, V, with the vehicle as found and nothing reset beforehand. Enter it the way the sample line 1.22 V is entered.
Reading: 0 V
